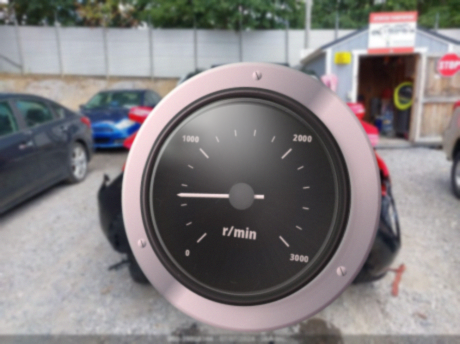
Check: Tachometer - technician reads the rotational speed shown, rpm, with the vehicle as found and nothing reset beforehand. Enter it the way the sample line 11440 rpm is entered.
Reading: 500 rpm
